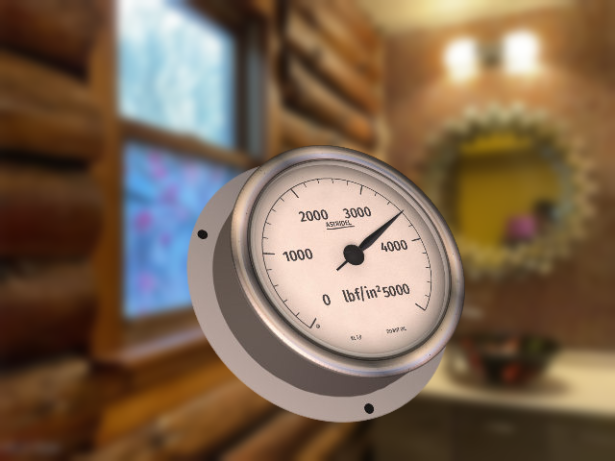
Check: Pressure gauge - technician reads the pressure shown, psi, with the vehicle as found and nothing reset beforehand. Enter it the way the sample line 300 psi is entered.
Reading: 3600 psi
